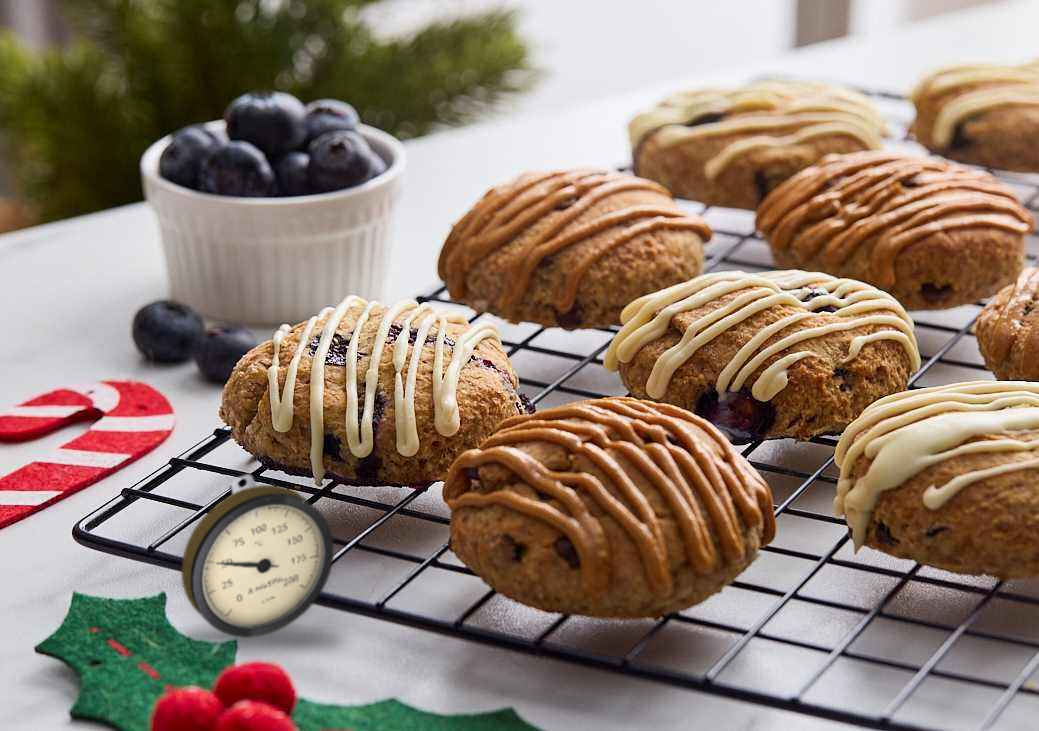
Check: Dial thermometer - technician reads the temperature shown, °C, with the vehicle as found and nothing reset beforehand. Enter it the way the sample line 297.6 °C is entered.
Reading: 50 °C
